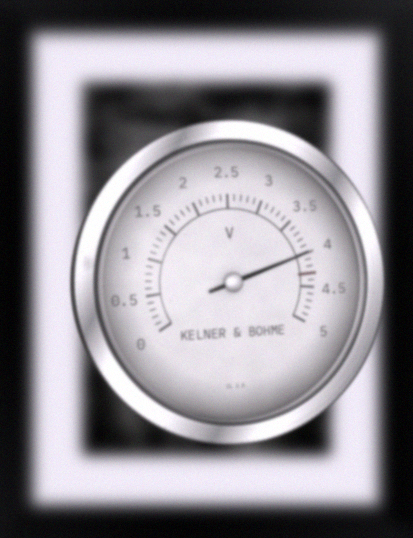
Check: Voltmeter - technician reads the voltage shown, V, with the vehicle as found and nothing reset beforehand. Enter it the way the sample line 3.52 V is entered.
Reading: 4 V
